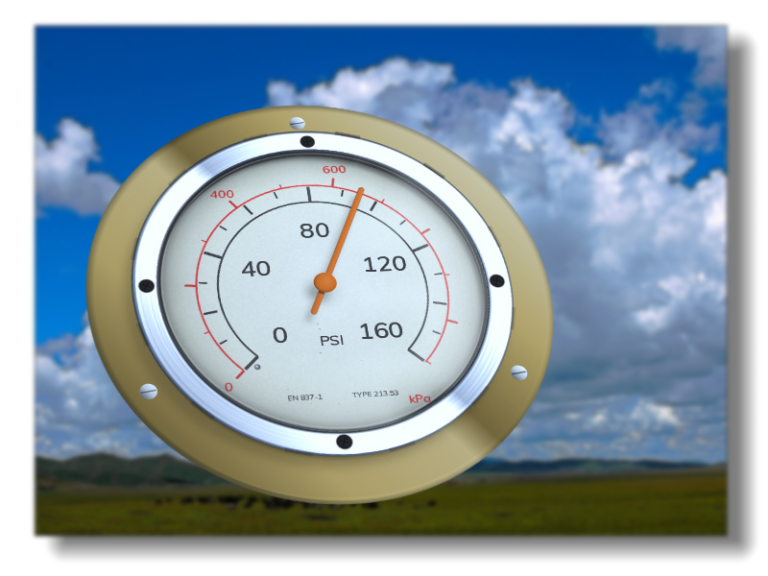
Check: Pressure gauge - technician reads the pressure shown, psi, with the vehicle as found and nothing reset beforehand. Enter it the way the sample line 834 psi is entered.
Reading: 95 psi
